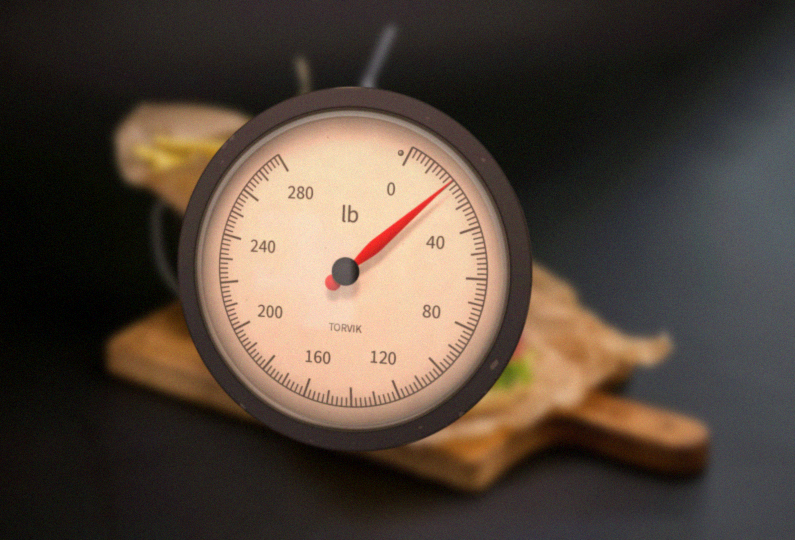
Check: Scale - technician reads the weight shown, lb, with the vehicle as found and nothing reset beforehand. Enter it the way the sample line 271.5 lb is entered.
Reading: 20 lb
